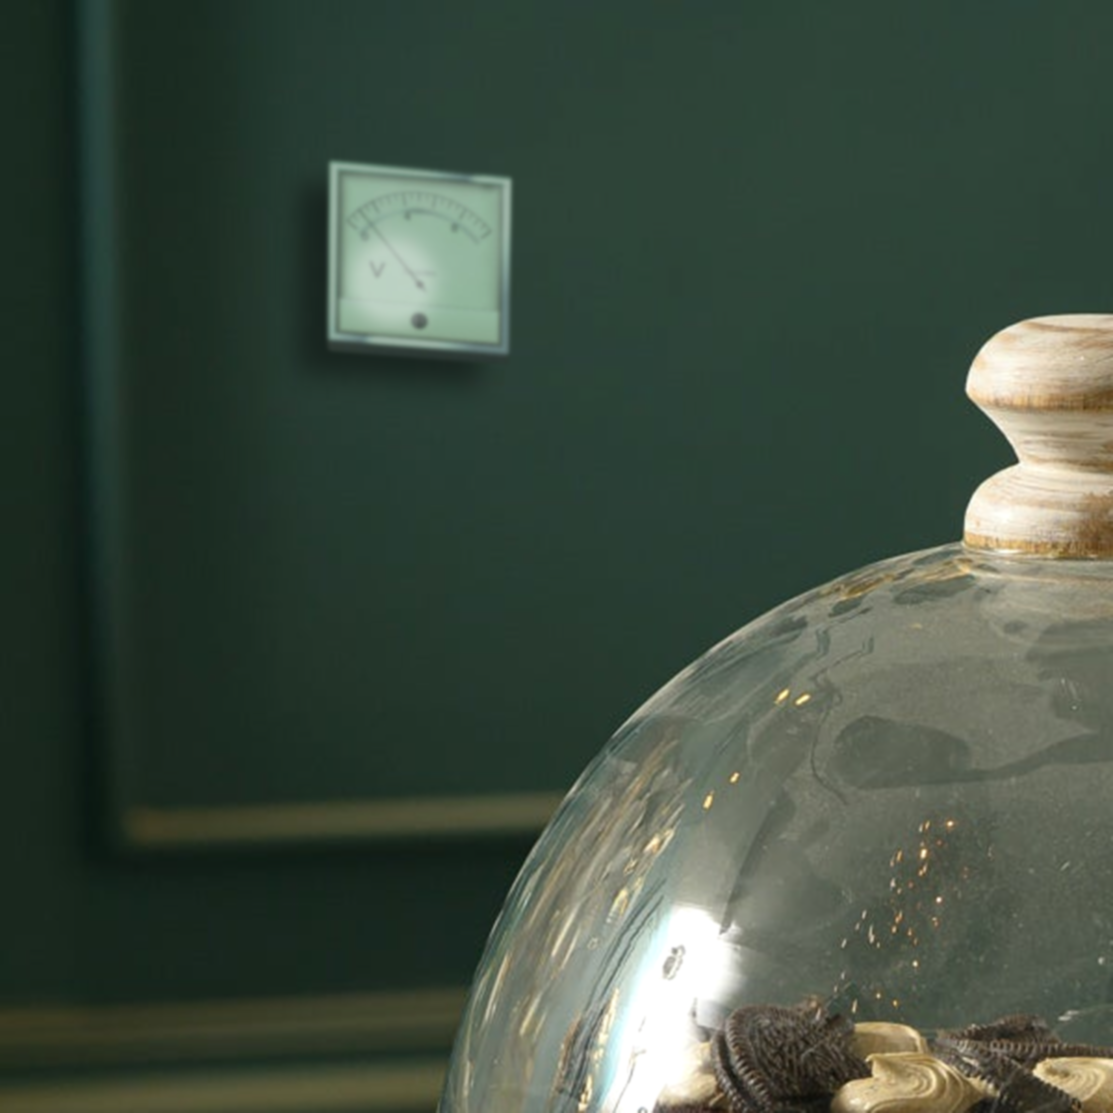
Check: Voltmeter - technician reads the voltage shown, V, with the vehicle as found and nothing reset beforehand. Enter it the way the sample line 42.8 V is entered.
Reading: 1 V
